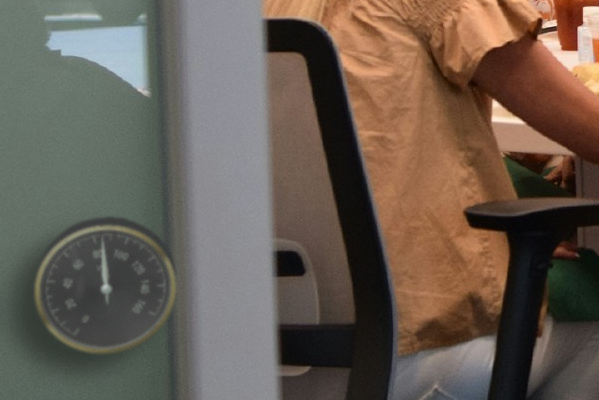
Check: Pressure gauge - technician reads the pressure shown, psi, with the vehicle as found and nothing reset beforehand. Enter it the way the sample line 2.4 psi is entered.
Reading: 85 psi
